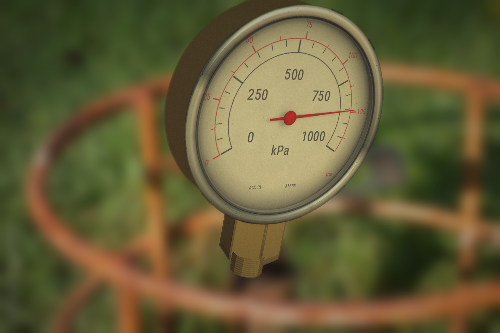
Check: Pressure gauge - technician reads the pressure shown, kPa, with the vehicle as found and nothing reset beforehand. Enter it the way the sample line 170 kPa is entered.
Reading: 850 kPa
